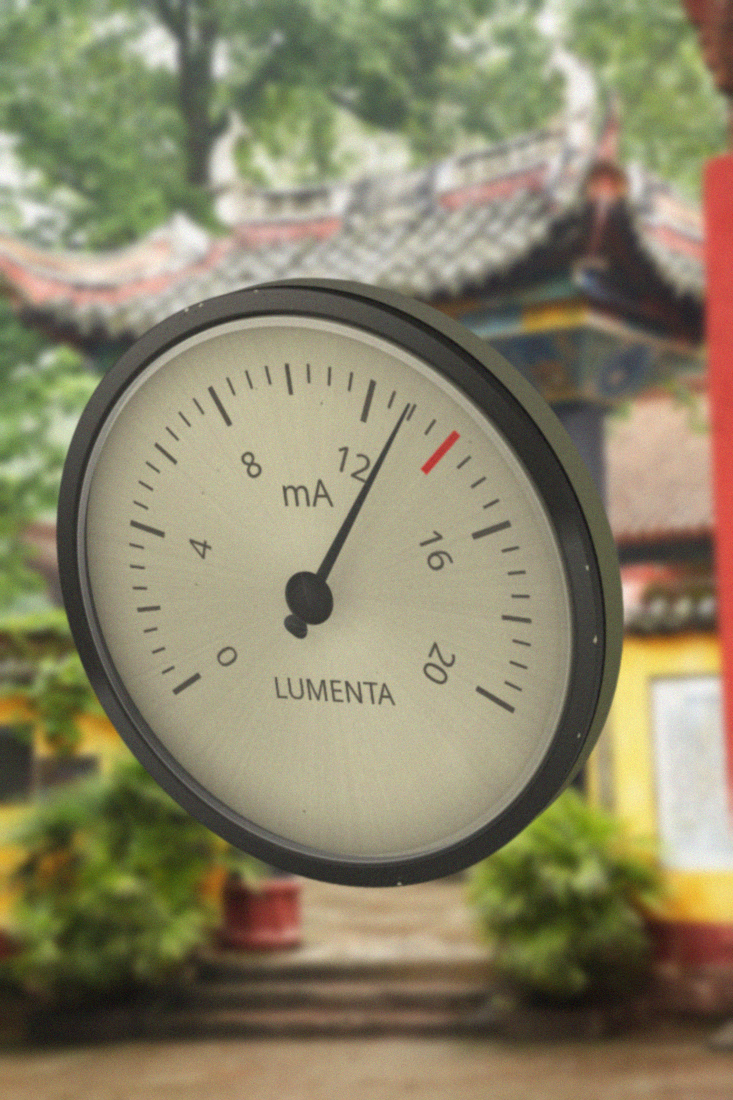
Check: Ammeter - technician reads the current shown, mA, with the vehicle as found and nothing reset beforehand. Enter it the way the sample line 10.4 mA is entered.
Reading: 13 mA
